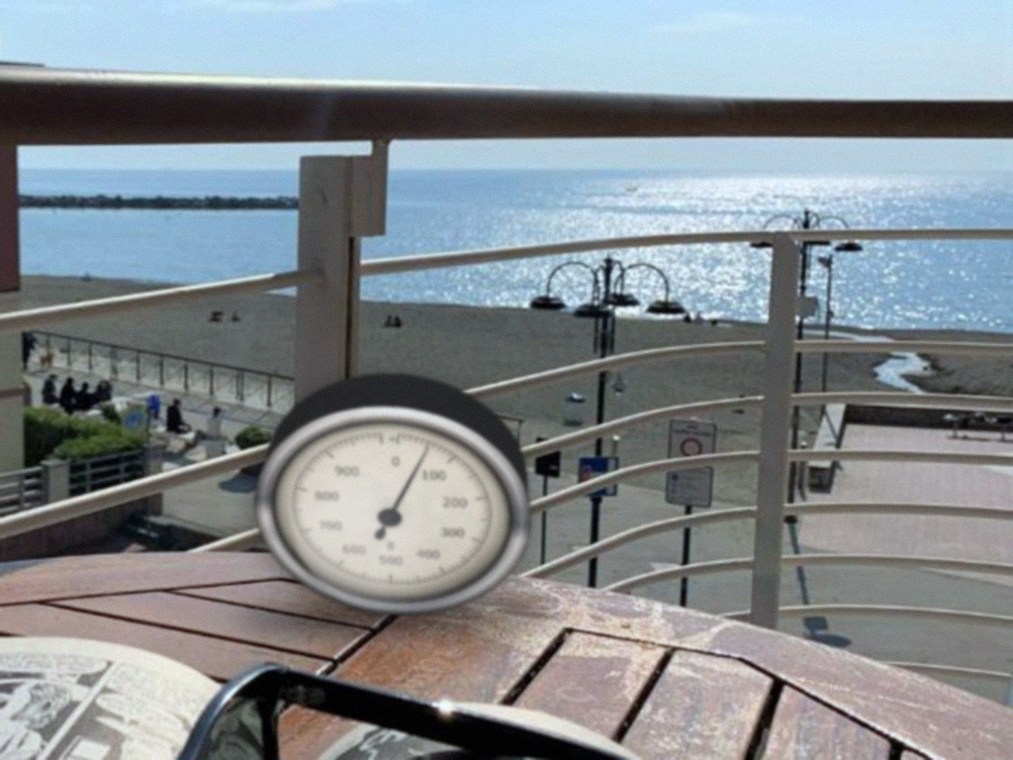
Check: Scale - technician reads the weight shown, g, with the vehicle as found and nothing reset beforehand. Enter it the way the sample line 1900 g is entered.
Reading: 50 g
